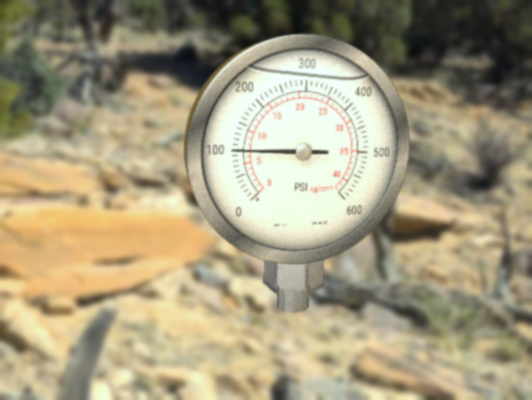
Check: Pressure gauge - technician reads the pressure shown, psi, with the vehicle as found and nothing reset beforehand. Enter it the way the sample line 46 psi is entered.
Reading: 100 psi
